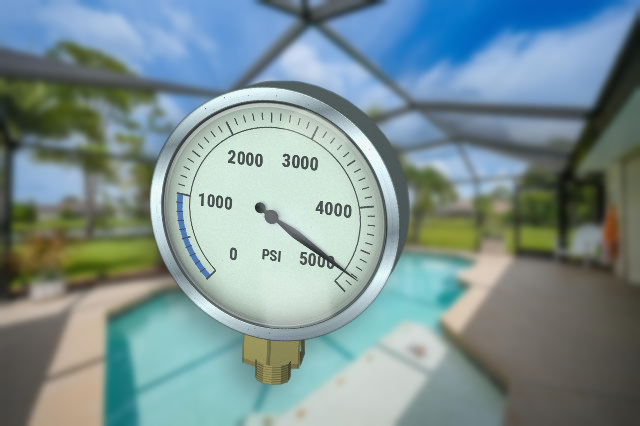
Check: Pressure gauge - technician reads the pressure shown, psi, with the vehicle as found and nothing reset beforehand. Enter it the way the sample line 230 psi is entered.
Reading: 4800 psi
